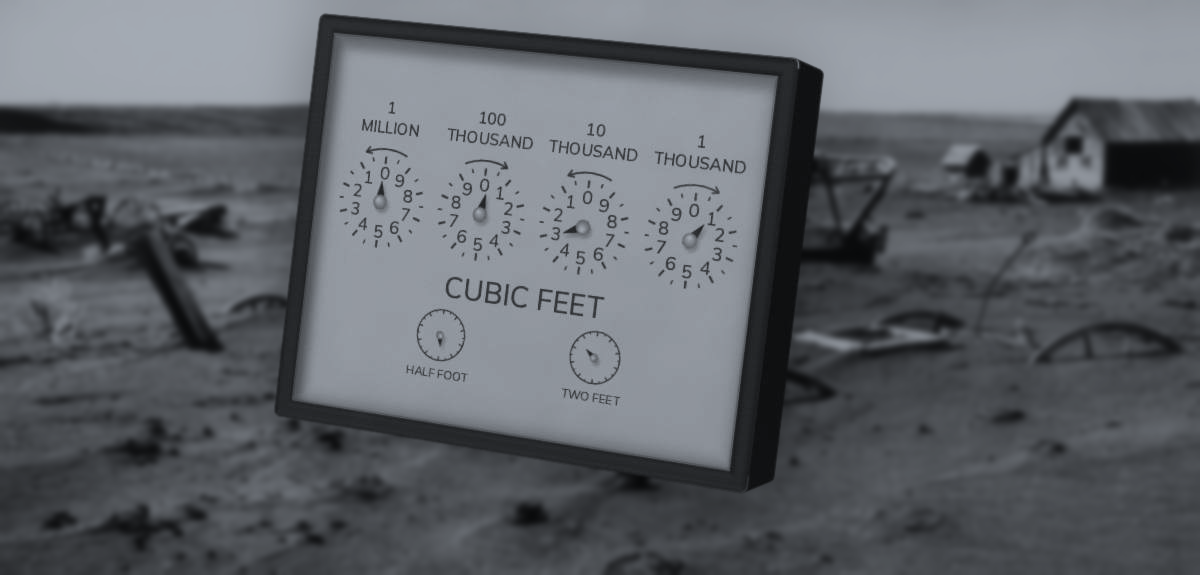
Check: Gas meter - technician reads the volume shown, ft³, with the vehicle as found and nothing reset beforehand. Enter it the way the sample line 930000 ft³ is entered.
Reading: 3100 ft³
